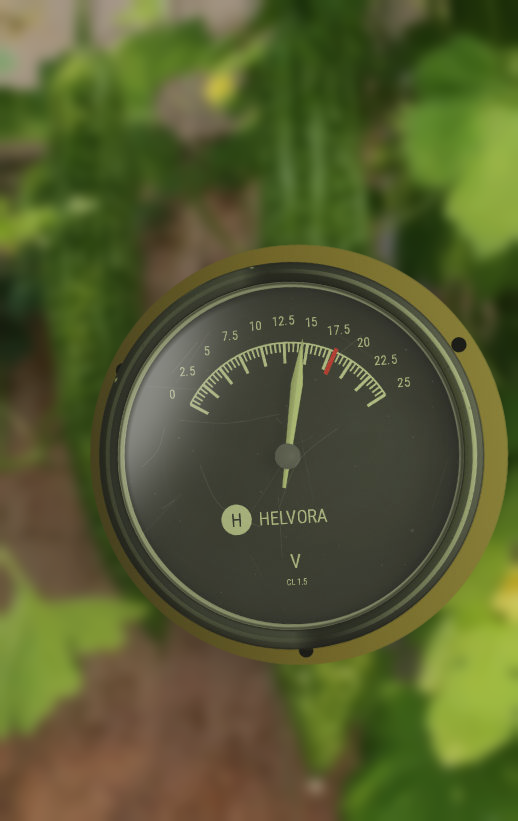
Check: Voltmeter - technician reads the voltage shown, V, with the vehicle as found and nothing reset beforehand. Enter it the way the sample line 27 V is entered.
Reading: 14.5 V
